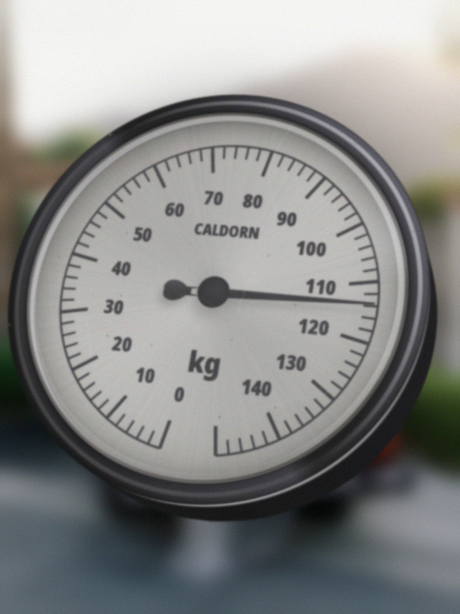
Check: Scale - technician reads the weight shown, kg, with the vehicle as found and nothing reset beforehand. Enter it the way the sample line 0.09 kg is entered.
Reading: 114 kg
